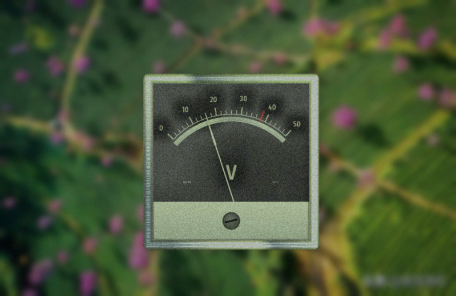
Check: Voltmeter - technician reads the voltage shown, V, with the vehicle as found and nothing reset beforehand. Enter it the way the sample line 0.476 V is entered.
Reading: 16 V
